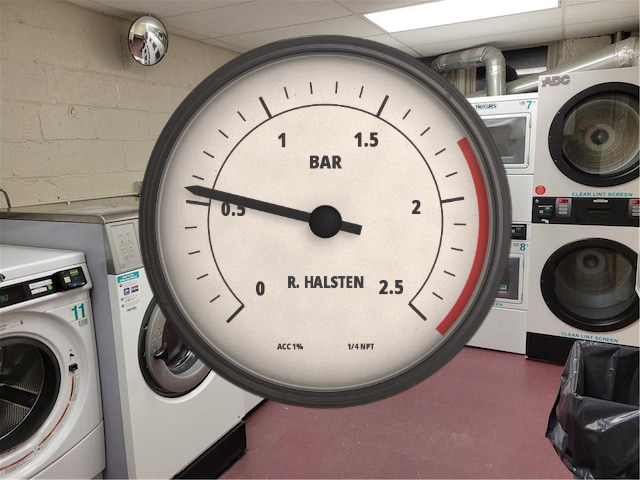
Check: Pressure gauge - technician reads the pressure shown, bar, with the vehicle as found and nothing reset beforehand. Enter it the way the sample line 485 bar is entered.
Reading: 0.55 bar
